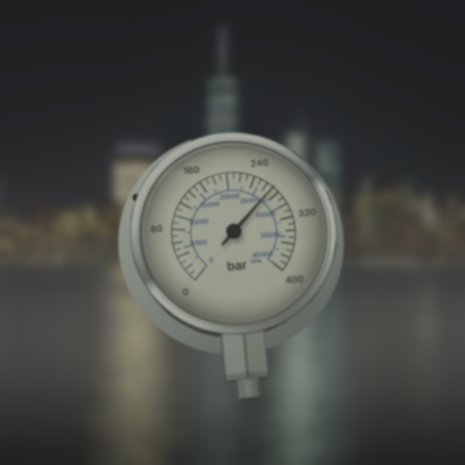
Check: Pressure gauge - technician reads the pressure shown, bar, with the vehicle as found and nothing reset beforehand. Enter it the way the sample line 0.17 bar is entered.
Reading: 270 bar
